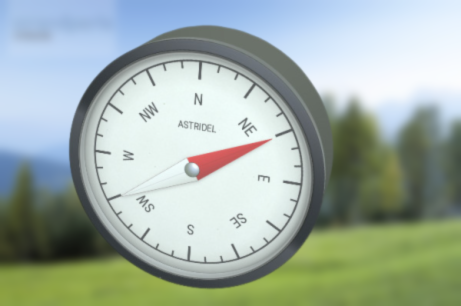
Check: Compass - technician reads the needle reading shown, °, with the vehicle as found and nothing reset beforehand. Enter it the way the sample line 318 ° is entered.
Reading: 60 °
